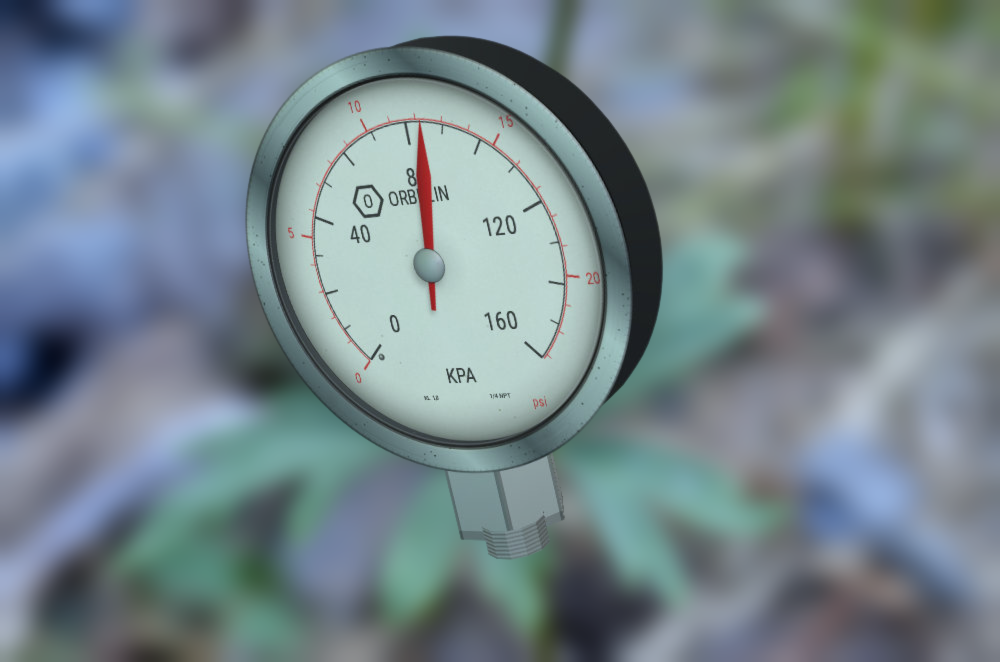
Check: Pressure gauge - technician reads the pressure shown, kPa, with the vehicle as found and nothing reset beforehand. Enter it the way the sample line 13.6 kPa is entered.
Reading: 85 kPa
